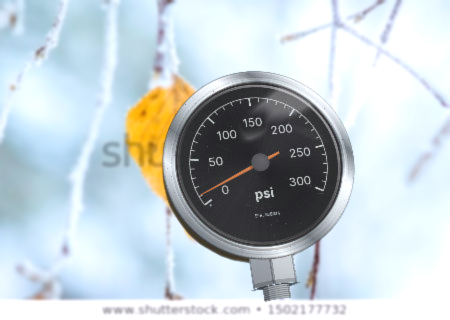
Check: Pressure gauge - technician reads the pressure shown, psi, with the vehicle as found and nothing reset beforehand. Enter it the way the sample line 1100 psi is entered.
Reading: 10 psi
